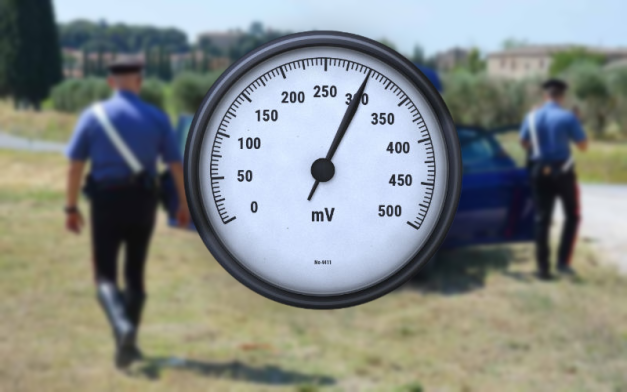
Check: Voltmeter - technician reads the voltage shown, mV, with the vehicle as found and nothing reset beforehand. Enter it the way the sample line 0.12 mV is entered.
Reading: 300 mV
